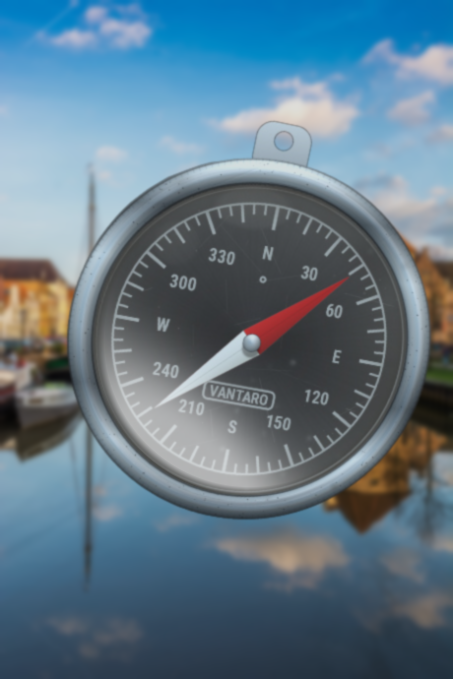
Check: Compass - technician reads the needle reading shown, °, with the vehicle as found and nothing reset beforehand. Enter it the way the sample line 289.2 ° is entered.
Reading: 45 °
